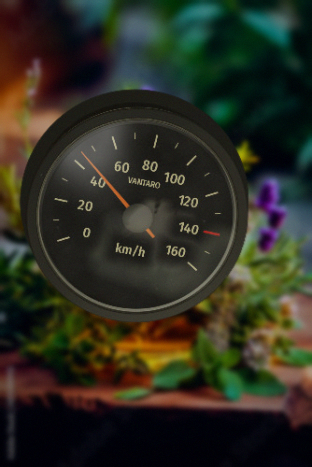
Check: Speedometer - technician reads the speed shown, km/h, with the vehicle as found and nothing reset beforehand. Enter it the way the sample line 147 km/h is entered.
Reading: 45 km/h
